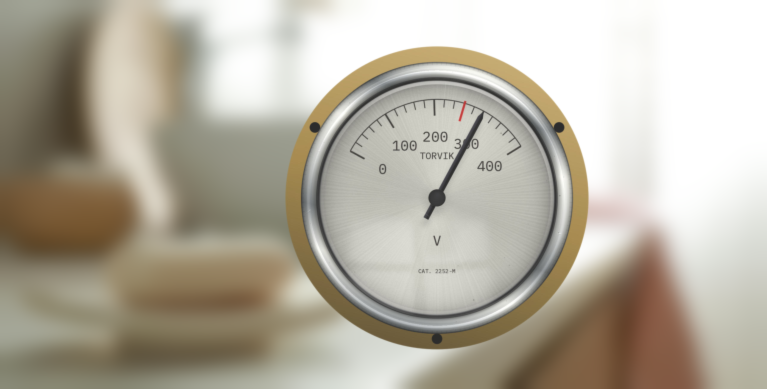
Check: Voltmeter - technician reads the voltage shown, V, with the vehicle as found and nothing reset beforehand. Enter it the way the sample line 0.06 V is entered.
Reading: 300 V
